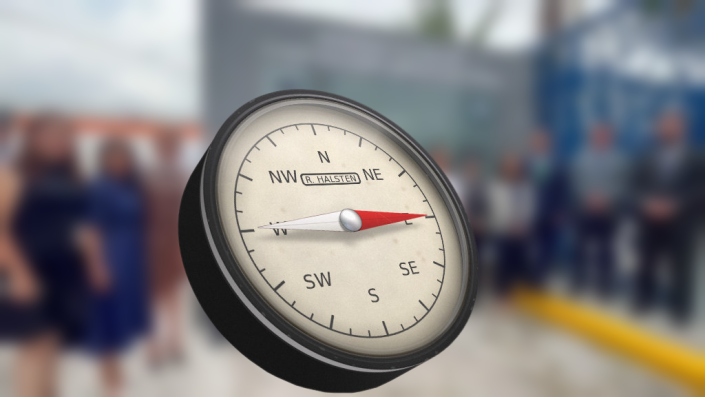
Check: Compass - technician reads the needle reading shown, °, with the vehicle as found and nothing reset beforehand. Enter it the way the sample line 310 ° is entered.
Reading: 90 °
